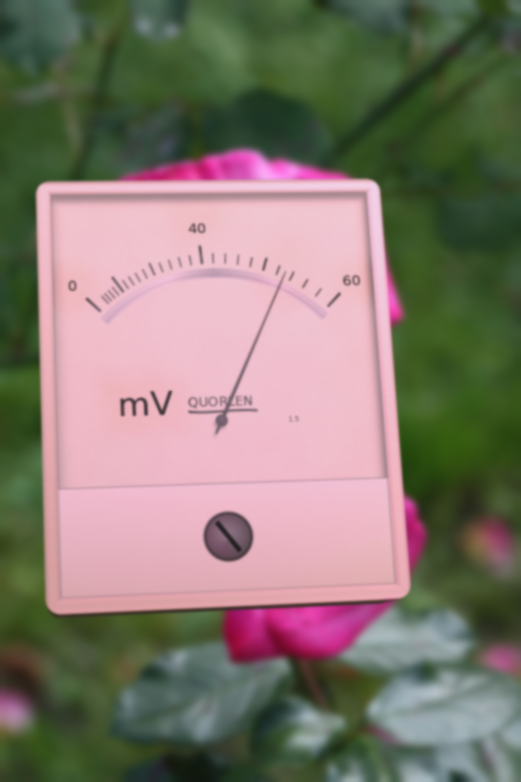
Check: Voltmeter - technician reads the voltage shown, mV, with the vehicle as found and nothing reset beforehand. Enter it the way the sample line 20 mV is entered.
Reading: 53 mV
